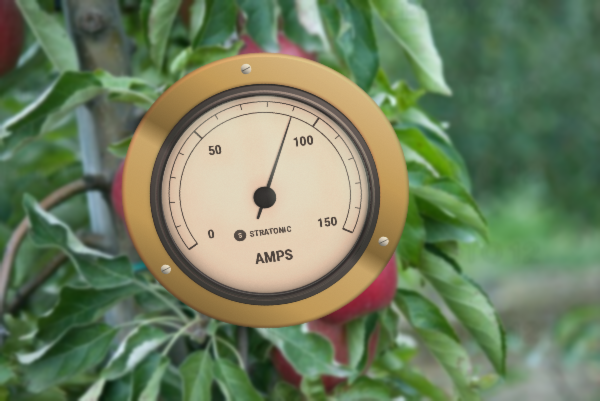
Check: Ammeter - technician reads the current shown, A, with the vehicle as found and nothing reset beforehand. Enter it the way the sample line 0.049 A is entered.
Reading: 90 A
